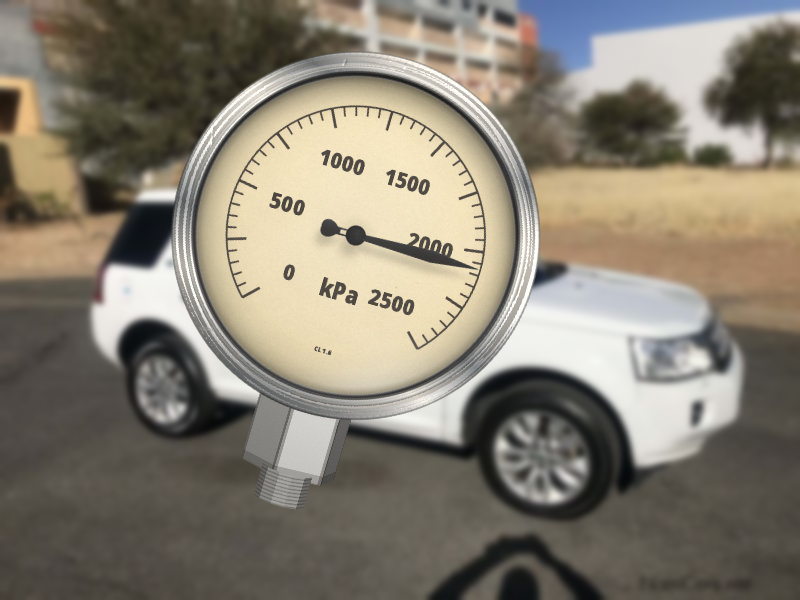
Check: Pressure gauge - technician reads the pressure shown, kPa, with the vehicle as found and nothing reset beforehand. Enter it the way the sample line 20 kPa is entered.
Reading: 2075 kPa
